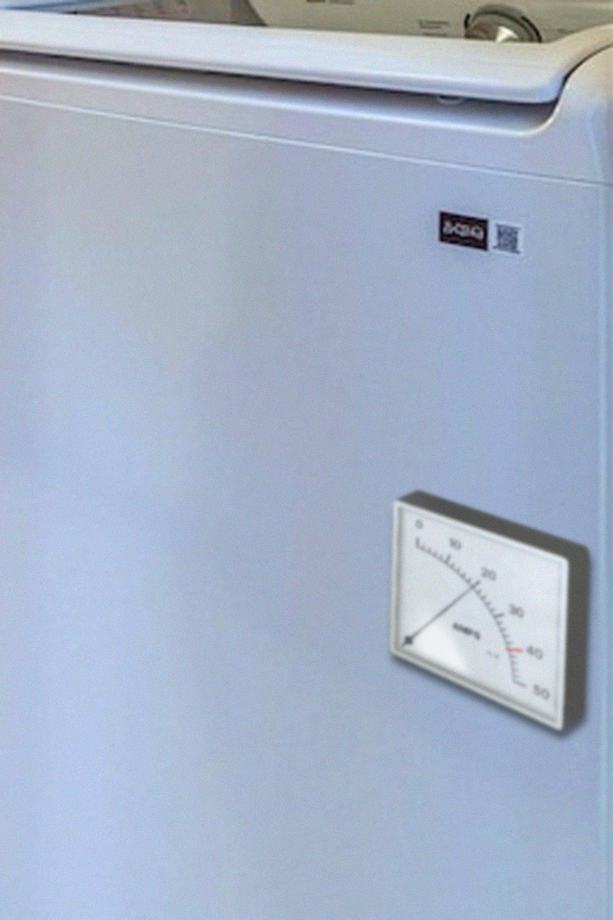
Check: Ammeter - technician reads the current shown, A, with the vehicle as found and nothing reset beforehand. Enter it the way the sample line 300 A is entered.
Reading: 20 A
